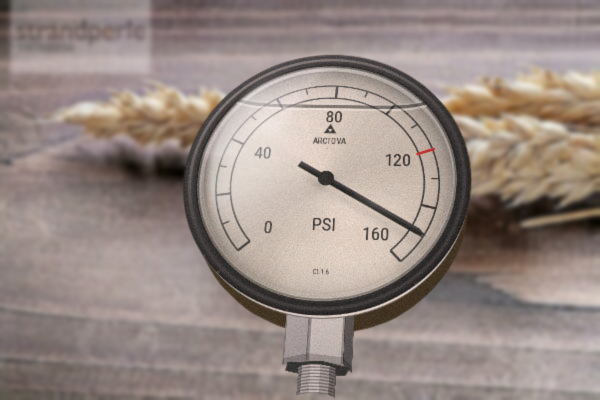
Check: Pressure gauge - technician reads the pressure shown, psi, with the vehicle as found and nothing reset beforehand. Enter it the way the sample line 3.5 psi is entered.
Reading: 150 psi
